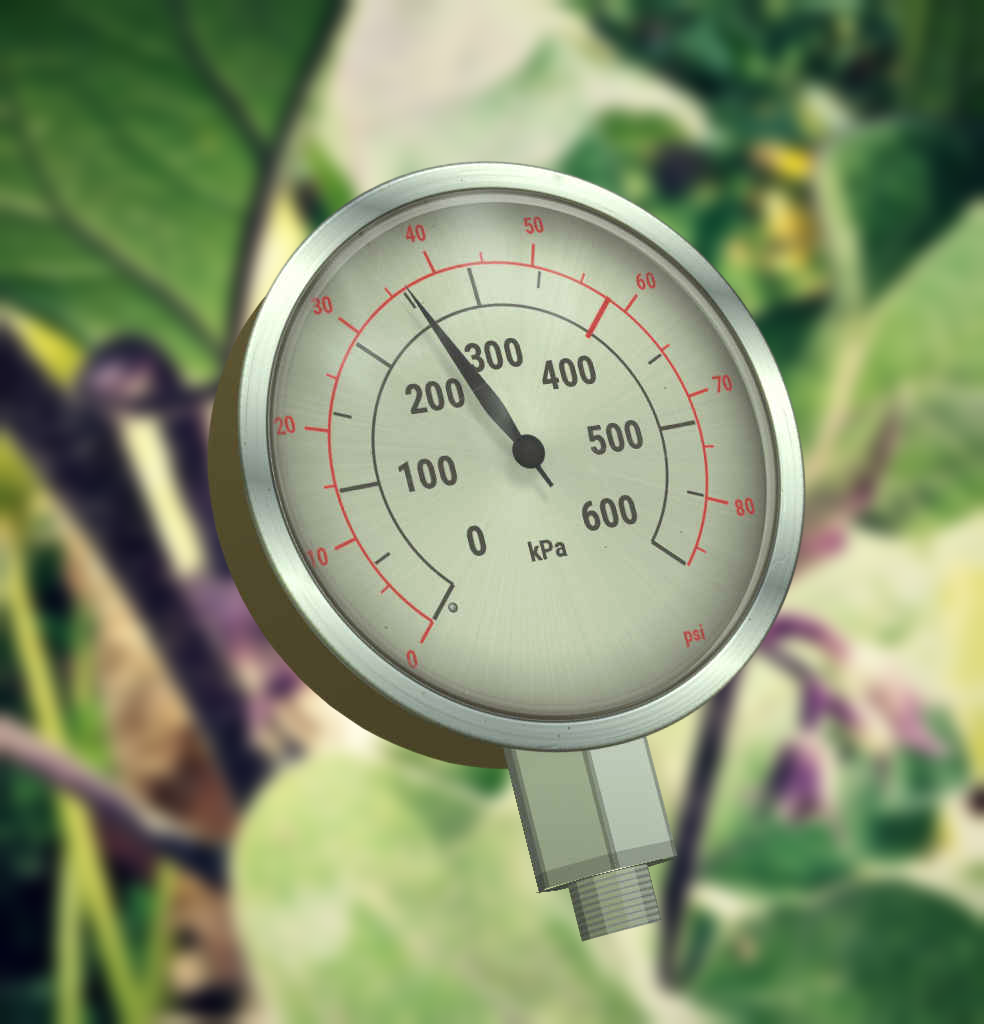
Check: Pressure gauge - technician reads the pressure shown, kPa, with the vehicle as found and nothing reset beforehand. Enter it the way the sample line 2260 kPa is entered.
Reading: 250 kPa
